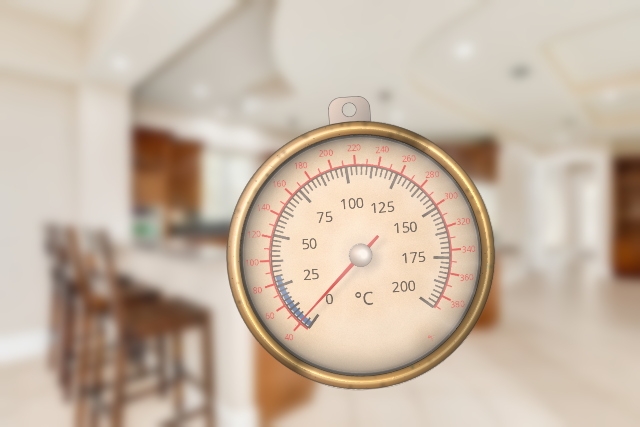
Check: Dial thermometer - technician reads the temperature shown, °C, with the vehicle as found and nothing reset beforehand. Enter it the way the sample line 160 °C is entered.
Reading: 5 °C
